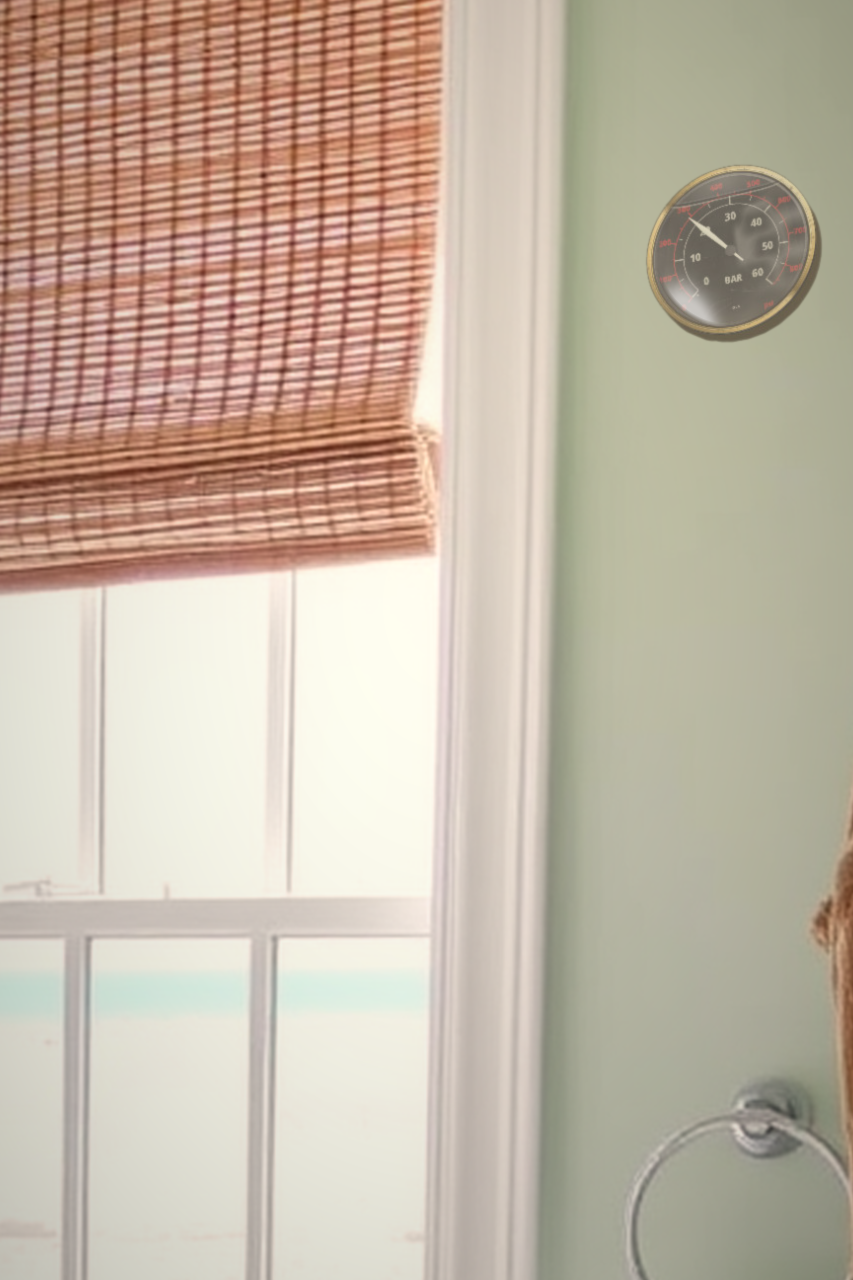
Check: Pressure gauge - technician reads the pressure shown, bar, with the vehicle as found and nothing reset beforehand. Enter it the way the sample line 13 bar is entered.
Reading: 20 bar
